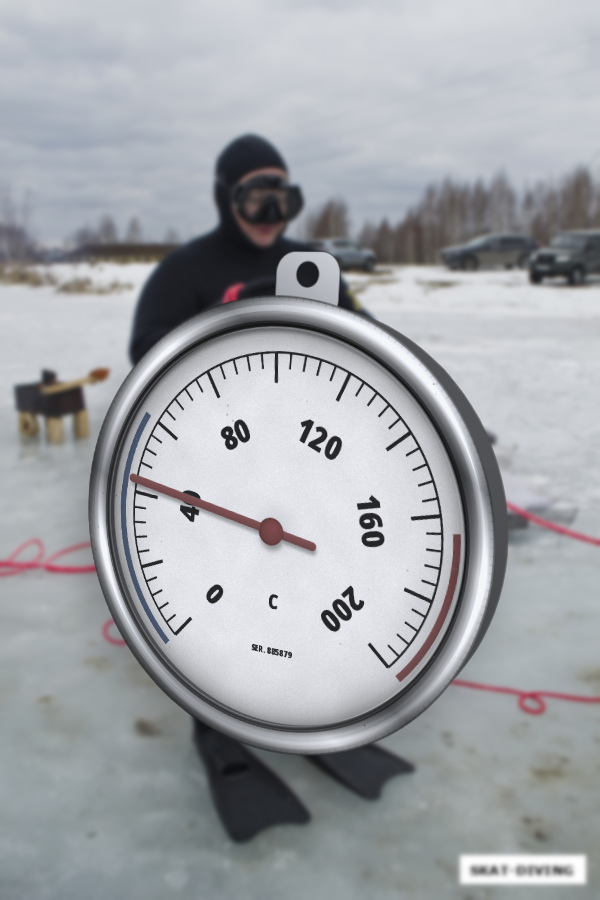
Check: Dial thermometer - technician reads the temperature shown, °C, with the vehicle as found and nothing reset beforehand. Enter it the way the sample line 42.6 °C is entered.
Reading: 44 °C
